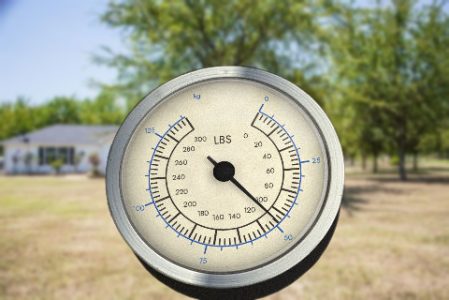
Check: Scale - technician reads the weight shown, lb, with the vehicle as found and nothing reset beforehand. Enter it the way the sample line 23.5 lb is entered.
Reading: 108 lb
